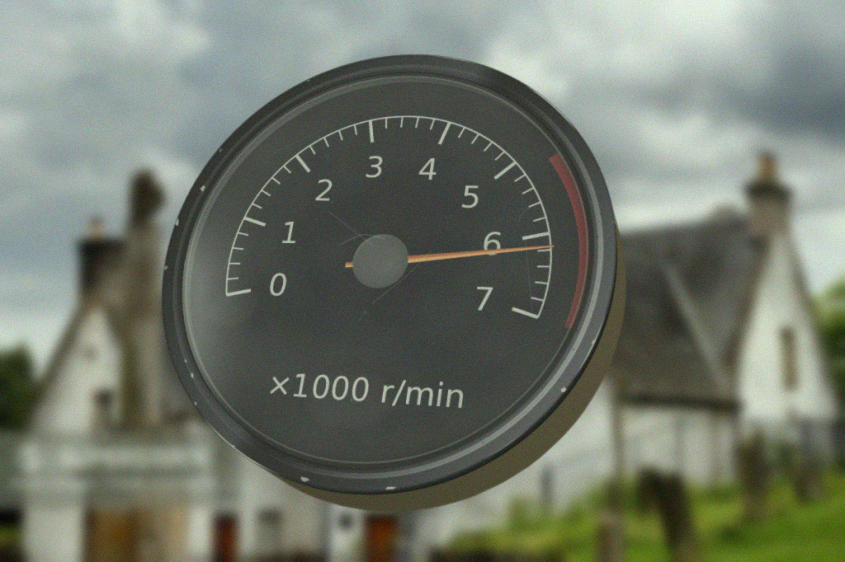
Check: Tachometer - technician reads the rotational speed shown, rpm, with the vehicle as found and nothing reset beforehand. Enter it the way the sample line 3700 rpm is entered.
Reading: 6200 rpm
